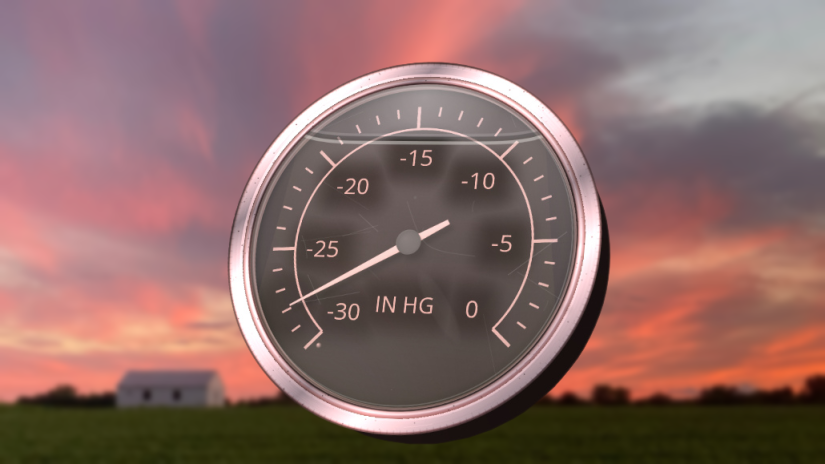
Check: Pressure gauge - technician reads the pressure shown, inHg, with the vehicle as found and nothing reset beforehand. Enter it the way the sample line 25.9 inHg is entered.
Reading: -28 inHg
